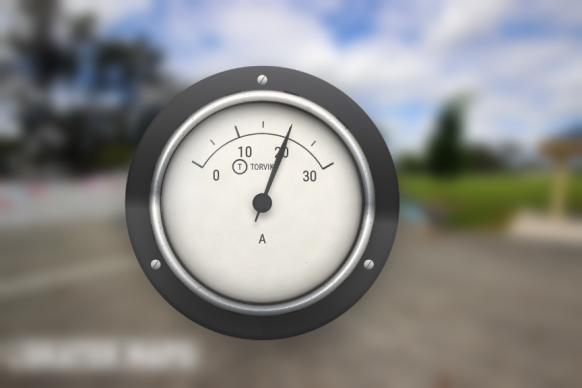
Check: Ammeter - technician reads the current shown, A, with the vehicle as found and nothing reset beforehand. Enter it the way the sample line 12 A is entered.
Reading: 20 A
